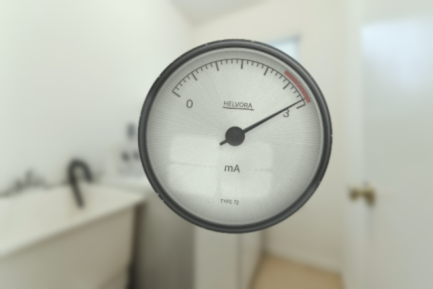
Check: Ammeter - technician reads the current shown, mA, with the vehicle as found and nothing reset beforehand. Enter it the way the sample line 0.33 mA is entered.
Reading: 2.9 mA
